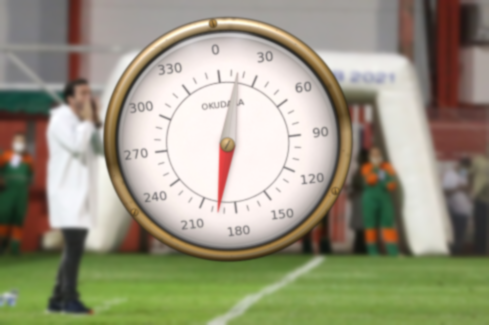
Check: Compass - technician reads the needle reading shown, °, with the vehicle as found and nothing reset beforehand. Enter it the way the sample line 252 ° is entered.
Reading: 195 °
